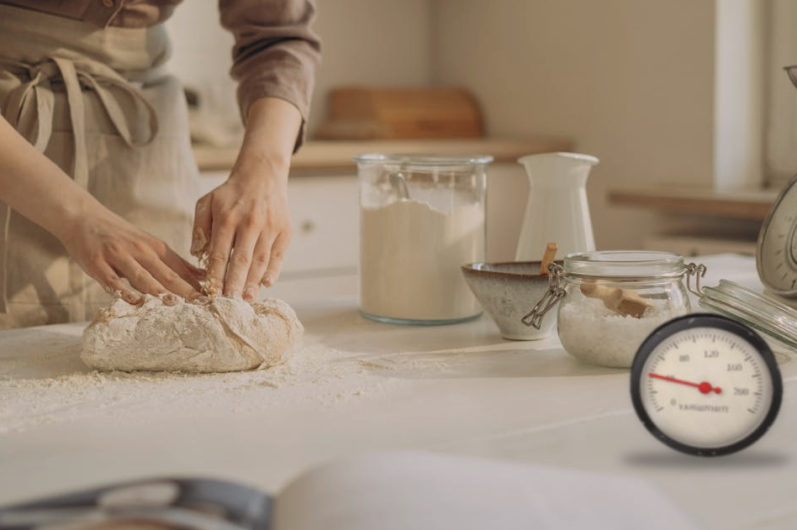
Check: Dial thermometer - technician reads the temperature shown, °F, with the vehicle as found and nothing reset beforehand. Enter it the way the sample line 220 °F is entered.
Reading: 40 °F
